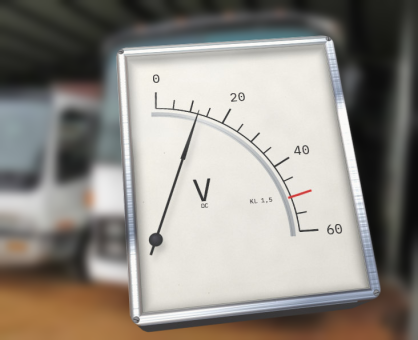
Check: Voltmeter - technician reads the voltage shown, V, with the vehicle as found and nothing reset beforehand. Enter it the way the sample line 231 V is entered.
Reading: 12.5 V
